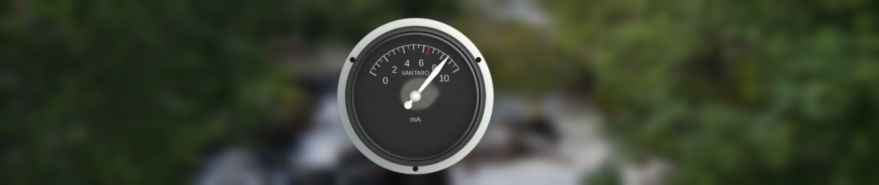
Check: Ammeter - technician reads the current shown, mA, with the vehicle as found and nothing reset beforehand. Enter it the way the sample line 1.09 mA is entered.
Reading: 8.5 mA
